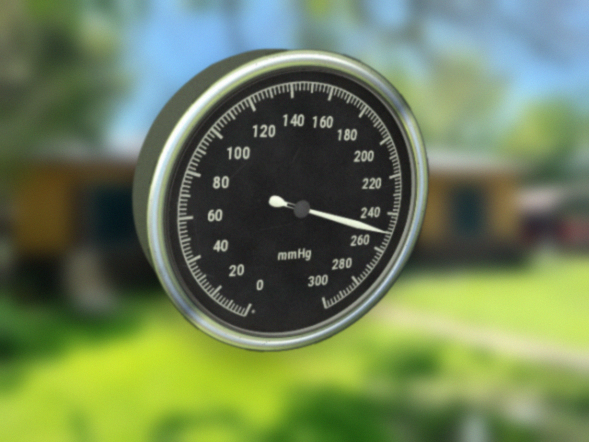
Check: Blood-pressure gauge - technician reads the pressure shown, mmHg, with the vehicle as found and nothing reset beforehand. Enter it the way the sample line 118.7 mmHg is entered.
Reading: 250 mmHg
